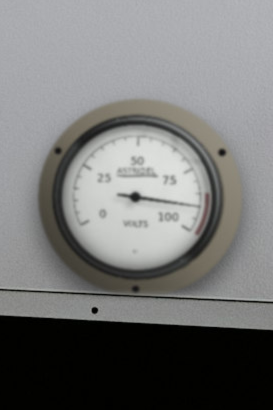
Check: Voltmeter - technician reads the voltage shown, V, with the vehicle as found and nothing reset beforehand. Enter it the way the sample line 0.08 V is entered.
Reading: 90 V
